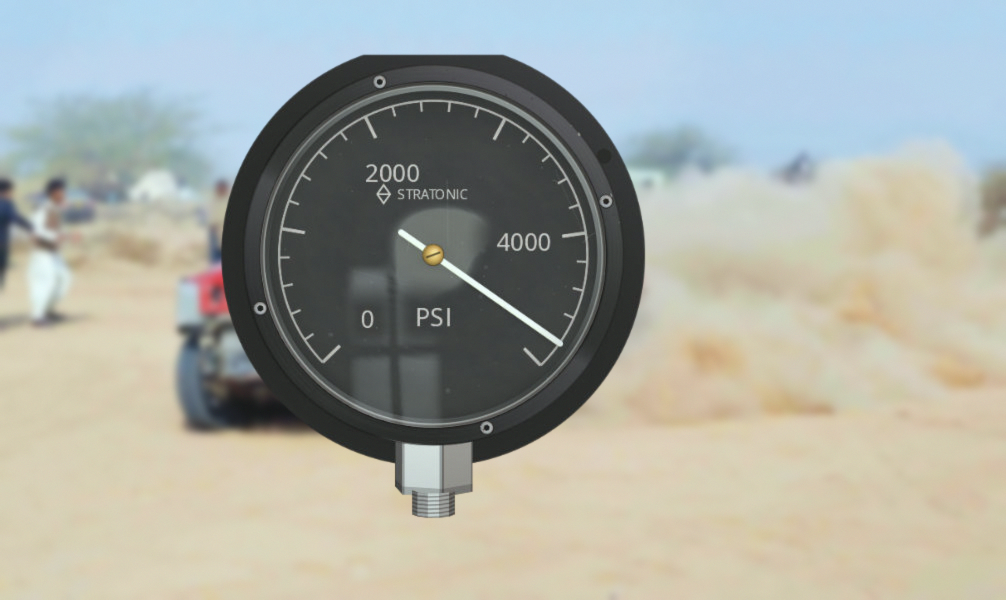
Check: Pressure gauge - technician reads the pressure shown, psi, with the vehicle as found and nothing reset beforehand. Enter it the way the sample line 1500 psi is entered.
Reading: 4800 psi
